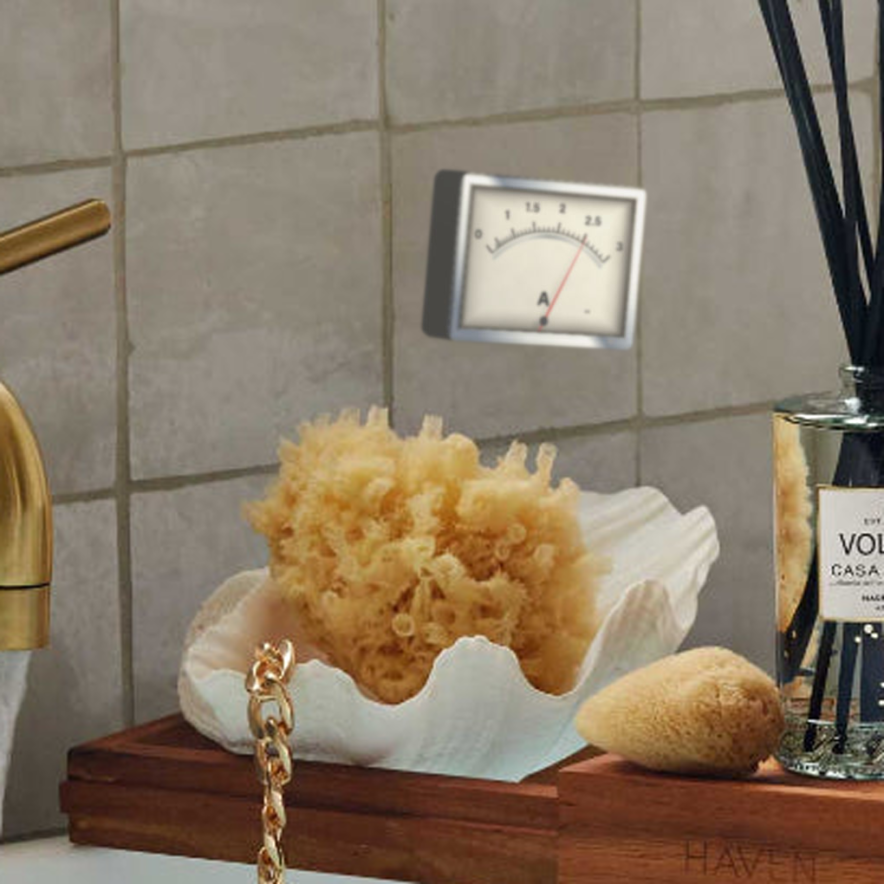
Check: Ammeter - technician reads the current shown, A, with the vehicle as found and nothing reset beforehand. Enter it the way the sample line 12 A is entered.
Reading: 2.5 A
